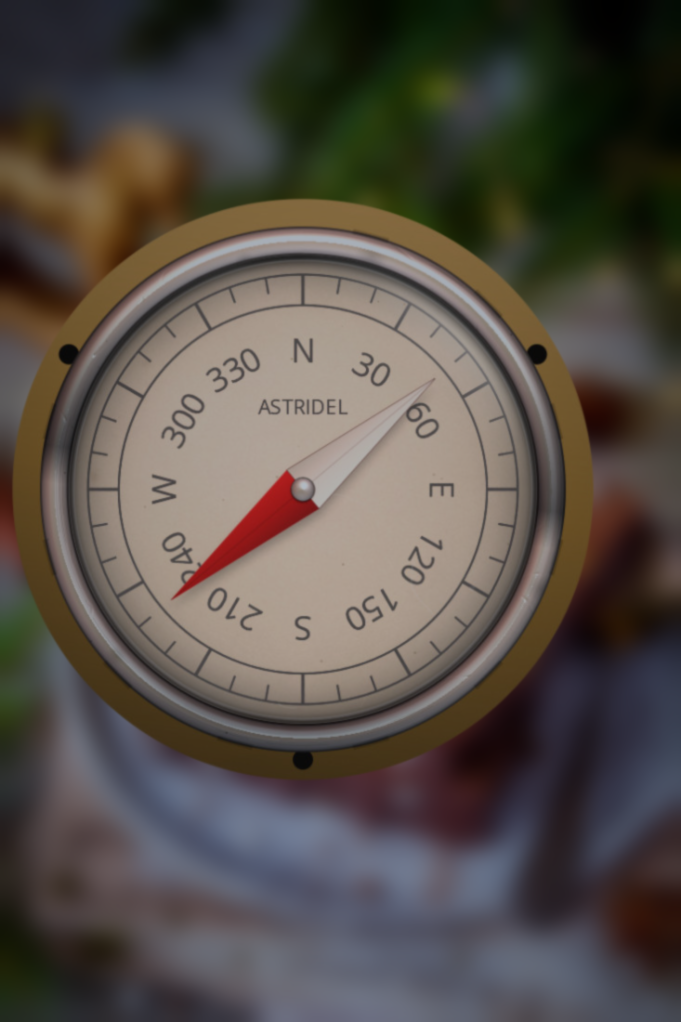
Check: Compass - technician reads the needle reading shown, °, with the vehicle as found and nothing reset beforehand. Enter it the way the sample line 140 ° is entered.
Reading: 230 °
